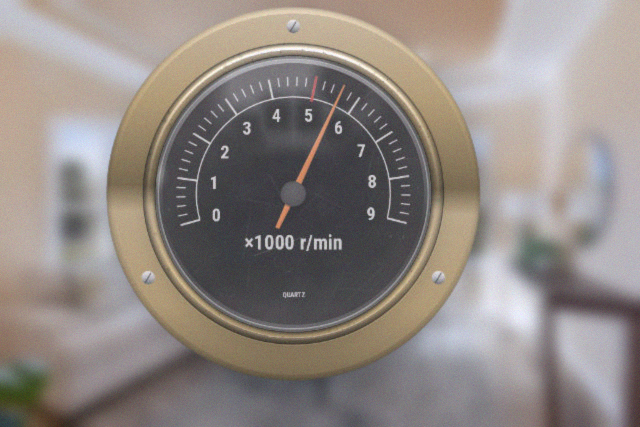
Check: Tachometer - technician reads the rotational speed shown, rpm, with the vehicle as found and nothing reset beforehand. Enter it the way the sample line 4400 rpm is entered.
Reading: 5600 rpm
